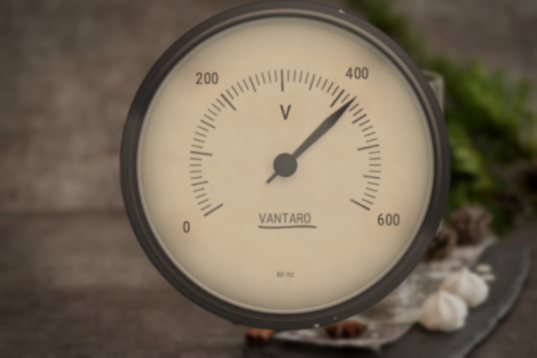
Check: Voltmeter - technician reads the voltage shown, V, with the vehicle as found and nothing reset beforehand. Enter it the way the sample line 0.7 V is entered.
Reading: 420 V
